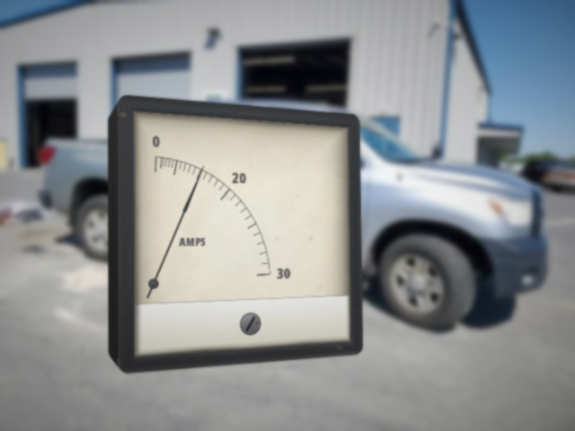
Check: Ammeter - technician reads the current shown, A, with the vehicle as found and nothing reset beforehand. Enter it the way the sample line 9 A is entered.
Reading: 15 A
